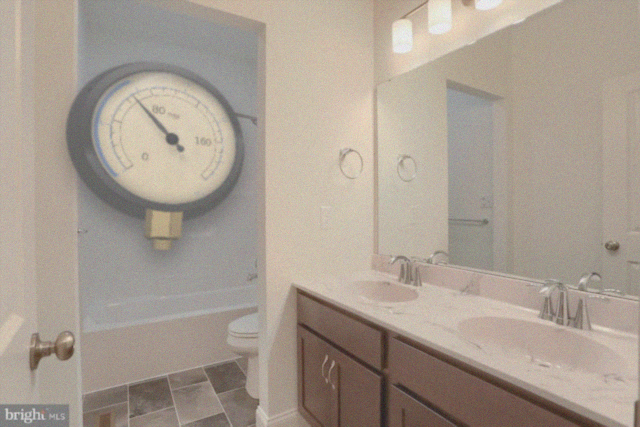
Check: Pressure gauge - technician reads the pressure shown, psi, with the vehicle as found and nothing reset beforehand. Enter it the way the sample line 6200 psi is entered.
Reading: 65 psi
